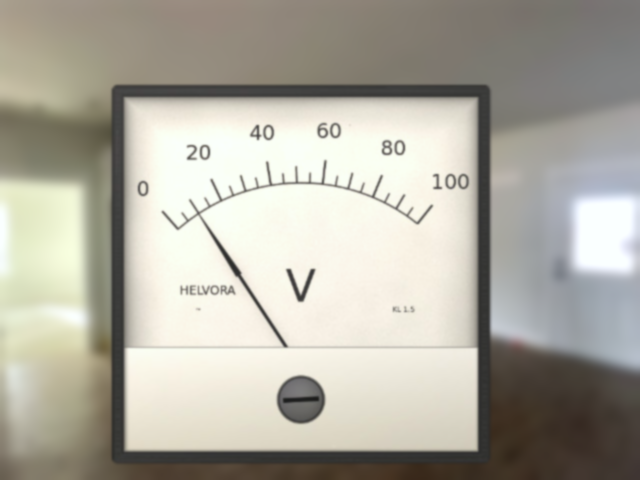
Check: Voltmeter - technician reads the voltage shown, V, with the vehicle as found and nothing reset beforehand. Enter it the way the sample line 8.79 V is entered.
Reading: 10 V
